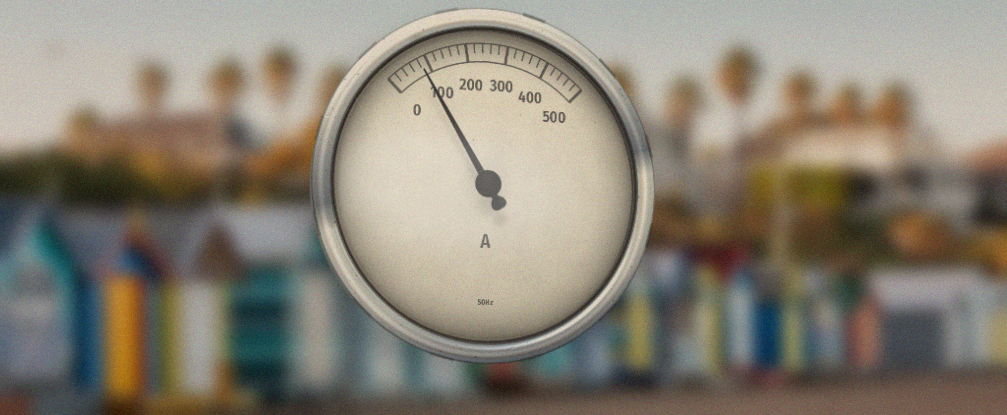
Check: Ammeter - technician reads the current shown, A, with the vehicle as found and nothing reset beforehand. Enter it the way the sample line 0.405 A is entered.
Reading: 80 A
